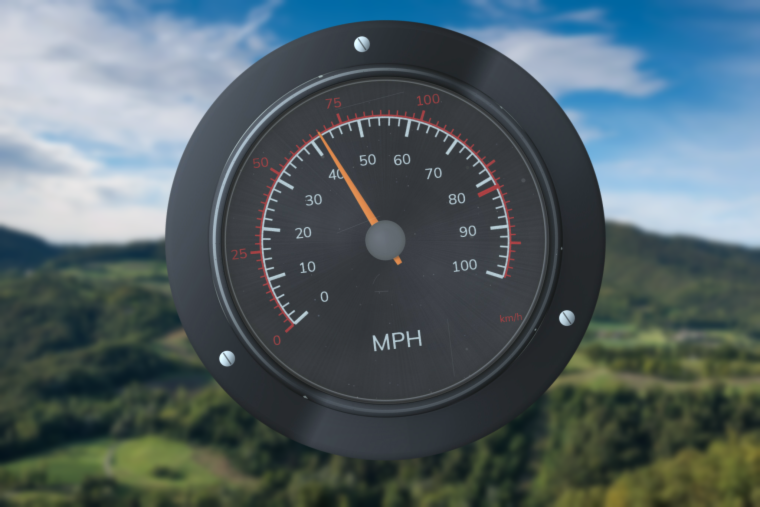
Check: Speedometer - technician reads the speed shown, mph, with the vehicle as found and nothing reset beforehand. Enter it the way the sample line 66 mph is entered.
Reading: 42 mph
